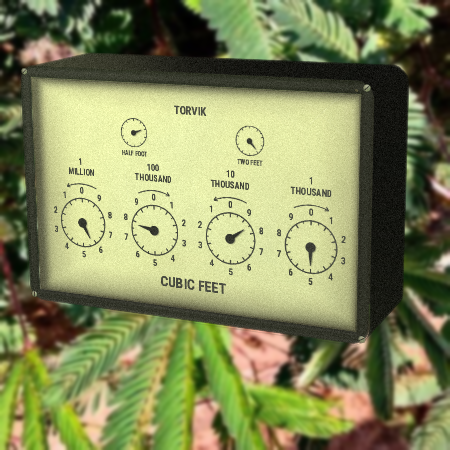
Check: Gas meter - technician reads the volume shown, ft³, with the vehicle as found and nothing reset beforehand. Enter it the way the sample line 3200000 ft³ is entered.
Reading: 578500 ft³
